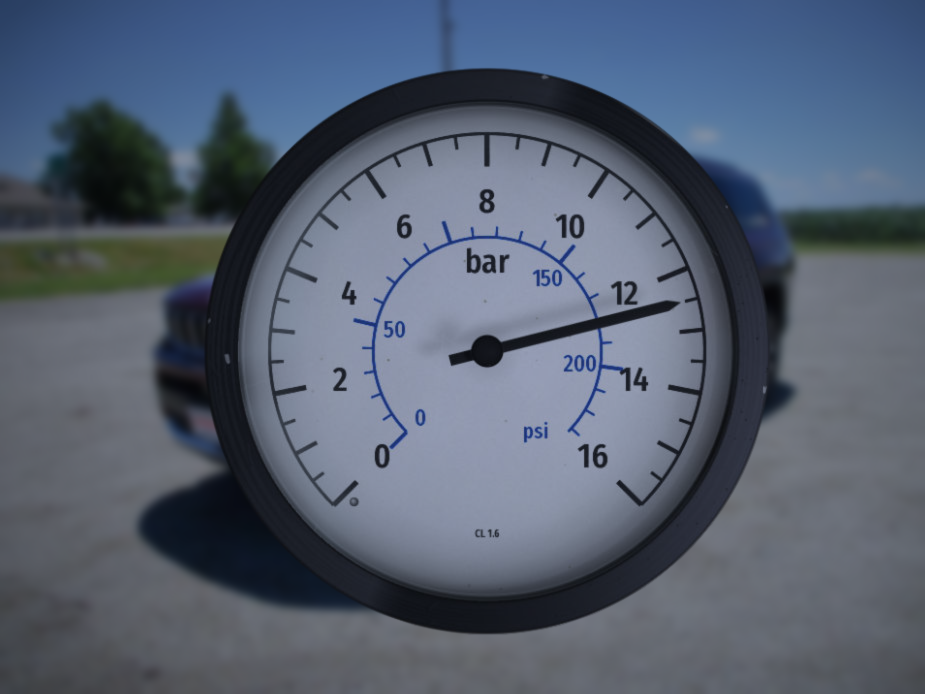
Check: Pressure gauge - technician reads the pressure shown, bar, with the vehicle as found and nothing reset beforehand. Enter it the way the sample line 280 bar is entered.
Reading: 12.5 bar
